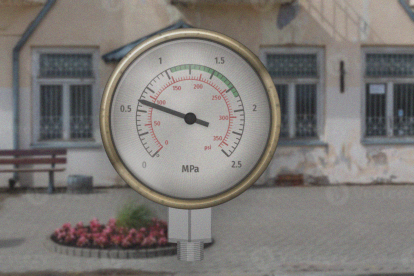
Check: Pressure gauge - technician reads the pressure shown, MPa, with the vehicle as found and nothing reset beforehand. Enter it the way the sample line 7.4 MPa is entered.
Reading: 0.6 MPa
